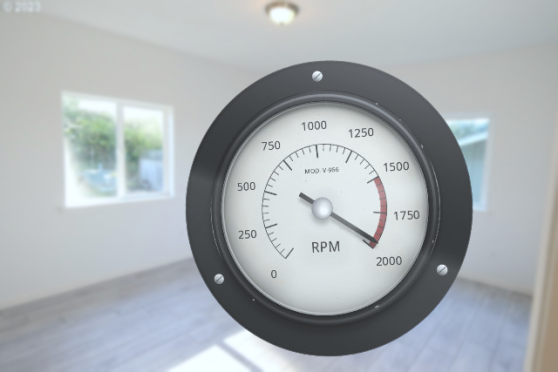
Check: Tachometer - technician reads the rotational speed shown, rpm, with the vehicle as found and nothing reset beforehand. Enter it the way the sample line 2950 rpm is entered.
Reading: 1950 rpm
